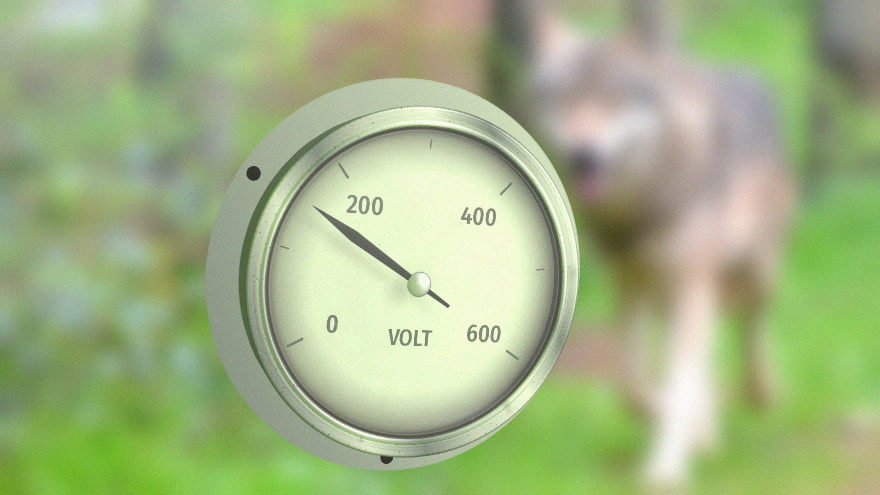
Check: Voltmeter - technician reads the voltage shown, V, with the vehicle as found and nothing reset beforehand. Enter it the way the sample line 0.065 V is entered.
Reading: 150 V
